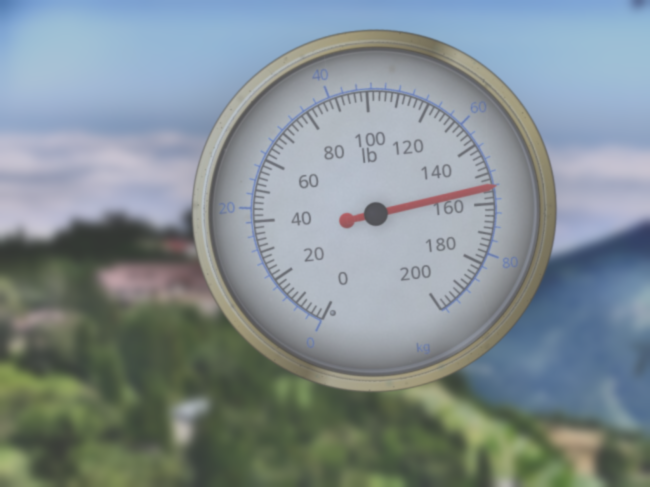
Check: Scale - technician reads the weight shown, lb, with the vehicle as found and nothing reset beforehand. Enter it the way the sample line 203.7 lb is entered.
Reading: 154 lb
